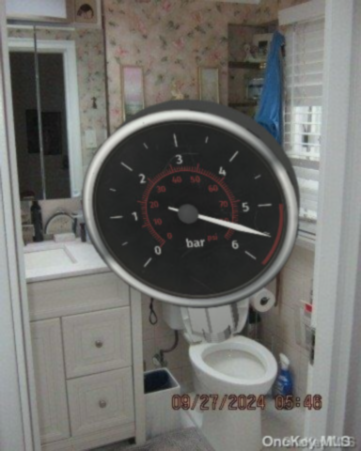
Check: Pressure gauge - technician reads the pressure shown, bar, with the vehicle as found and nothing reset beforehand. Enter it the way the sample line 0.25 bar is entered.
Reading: 5.5 bar
